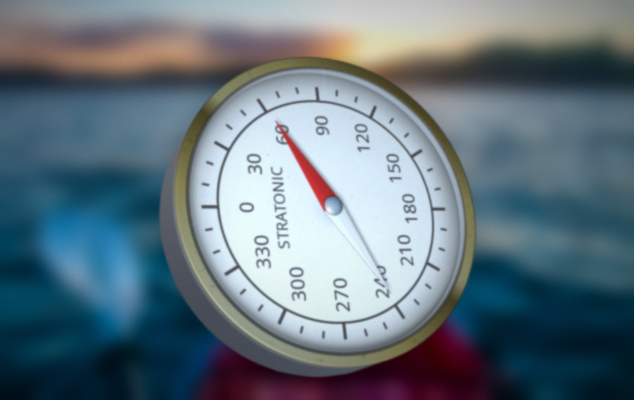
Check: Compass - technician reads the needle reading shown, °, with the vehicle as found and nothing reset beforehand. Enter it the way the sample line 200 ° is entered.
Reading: 60 °
